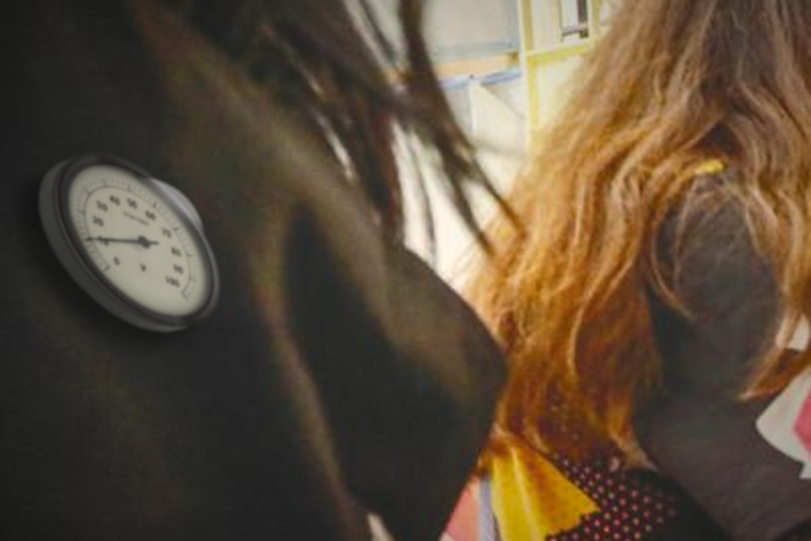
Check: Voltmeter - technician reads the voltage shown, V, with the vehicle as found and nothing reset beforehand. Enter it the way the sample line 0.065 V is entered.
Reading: 10 V
